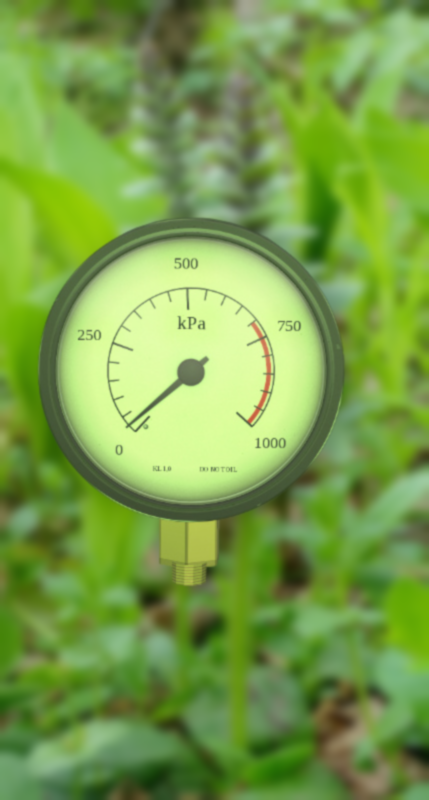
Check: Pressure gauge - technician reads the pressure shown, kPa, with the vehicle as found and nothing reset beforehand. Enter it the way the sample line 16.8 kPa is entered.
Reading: 25 kPa
